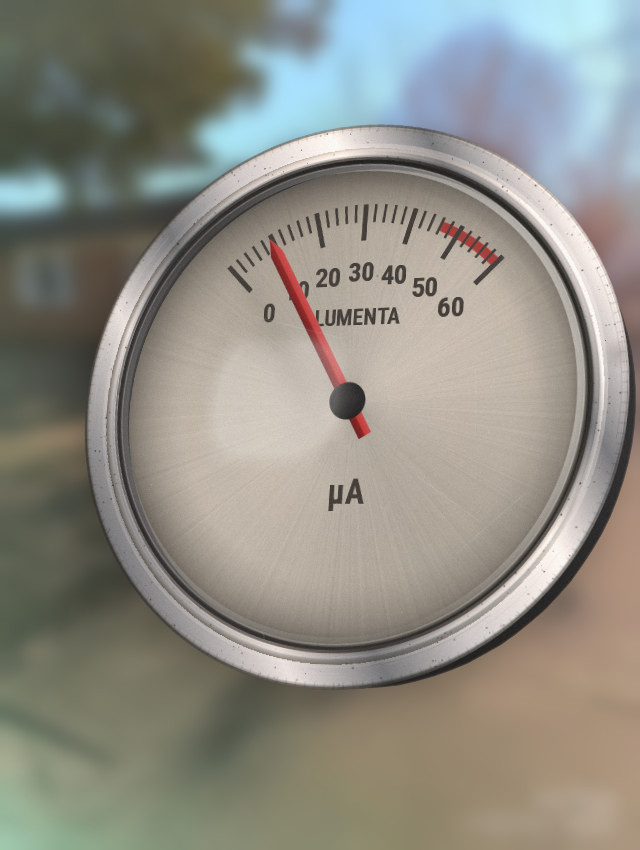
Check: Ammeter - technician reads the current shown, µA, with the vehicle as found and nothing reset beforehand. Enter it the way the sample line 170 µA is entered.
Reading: 10 µA
